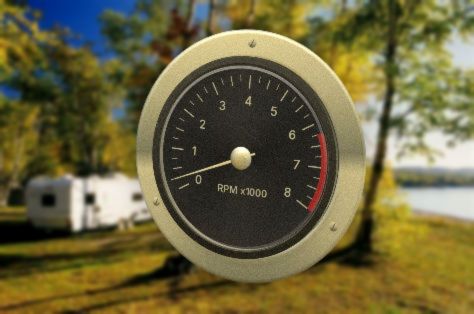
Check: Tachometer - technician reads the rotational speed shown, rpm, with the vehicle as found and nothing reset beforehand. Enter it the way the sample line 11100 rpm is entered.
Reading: 250 rpm
